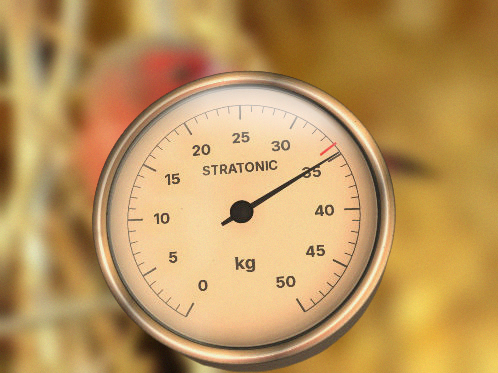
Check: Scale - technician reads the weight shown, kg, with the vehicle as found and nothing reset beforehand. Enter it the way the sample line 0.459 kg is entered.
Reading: 35 kg
